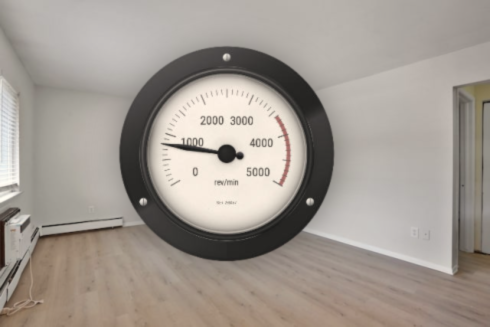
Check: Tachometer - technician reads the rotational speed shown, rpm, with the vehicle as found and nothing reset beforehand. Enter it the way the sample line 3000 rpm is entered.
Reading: 800 rpm
